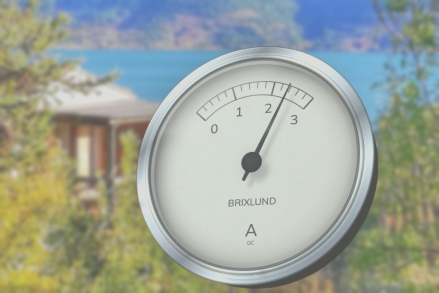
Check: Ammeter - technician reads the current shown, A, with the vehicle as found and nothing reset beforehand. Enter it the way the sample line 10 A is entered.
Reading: 2.4 A
